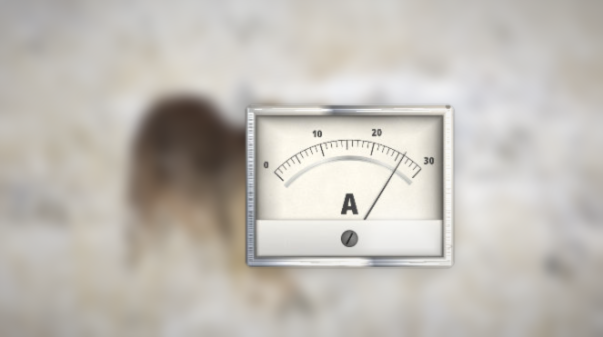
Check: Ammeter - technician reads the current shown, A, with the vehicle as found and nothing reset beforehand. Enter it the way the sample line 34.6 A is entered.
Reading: 26 A
